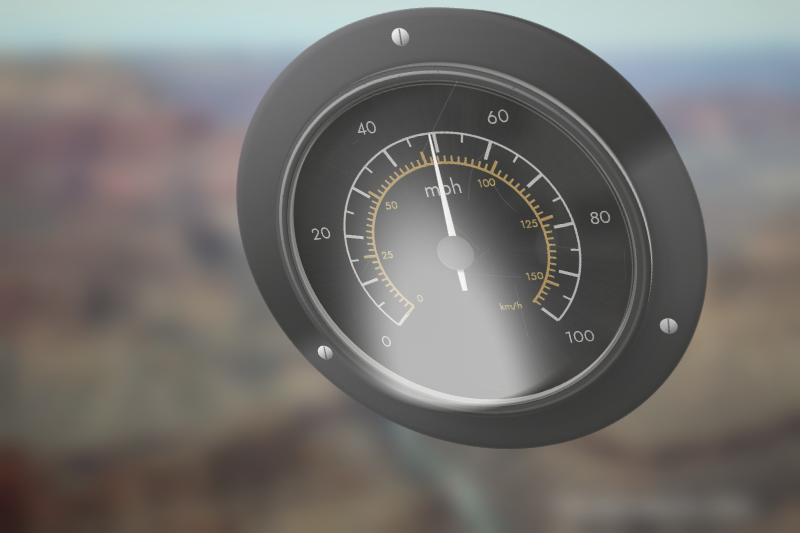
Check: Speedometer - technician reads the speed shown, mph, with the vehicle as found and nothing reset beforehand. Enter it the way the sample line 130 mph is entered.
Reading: 50 mph
